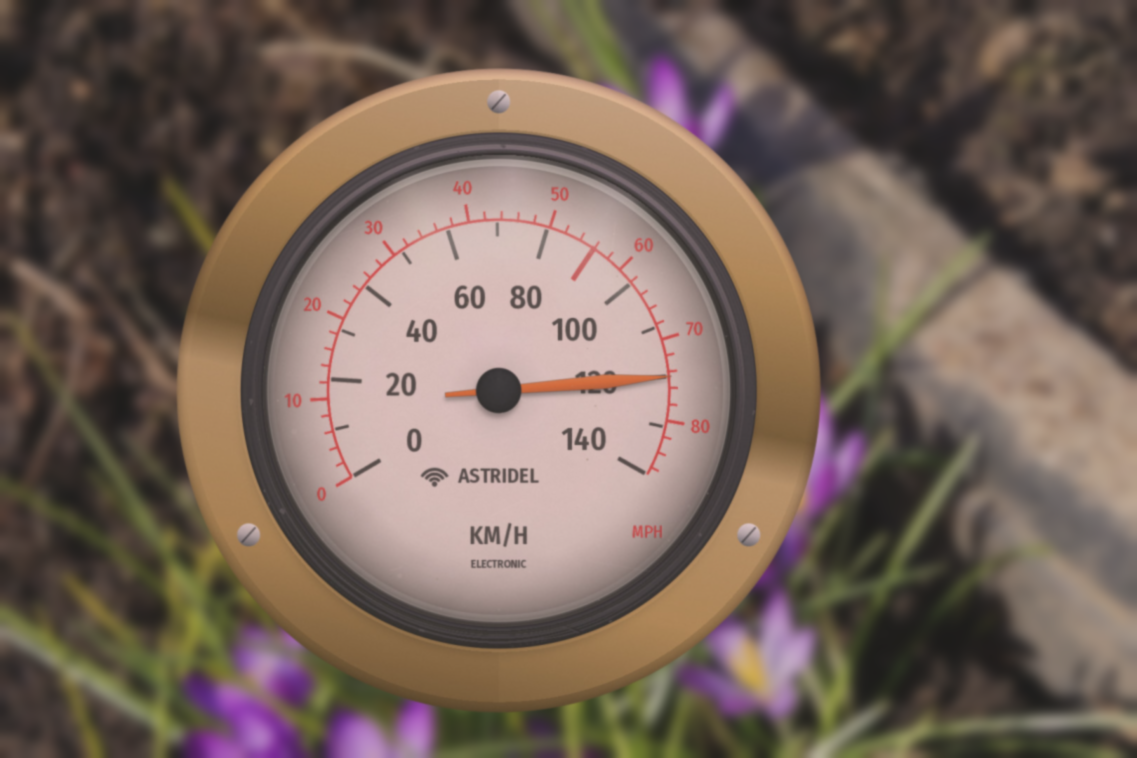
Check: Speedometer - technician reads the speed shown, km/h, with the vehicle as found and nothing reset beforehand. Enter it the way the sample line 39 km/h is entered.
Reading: 120 km/h
